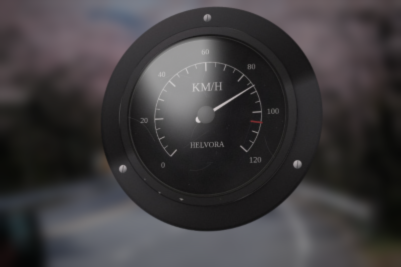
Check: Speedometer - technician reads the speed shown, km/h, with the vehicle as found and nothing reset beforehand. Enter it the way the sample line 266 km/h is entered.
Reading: 87.5 km/h
